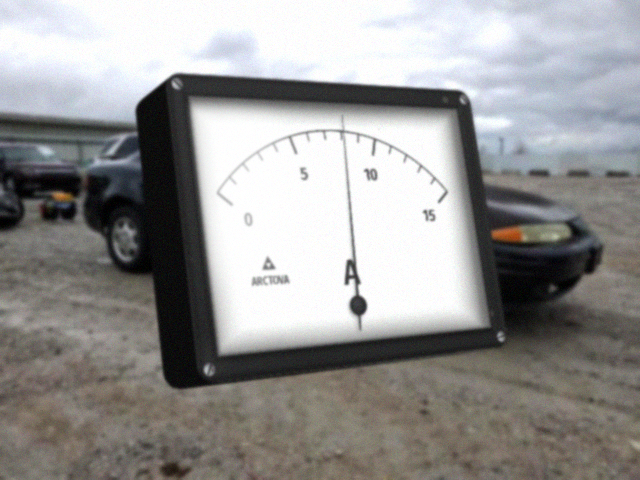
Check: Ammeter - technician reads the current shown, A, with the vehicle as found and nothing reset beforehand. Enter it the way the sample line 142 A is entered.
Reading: 8 A
